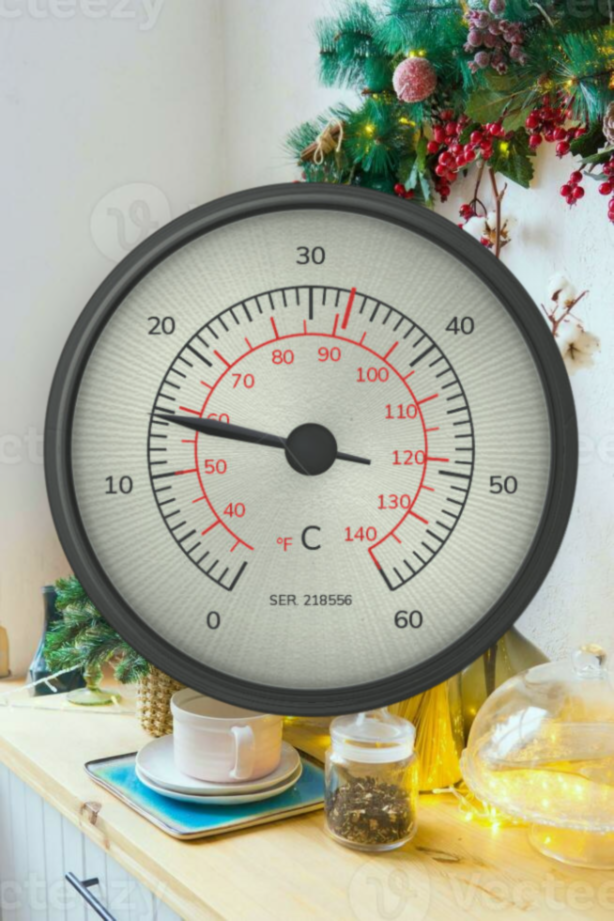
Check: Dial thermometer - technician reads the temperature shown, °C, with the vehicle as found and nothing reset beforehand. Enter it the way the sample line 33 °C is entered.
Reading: 14.5 °C
